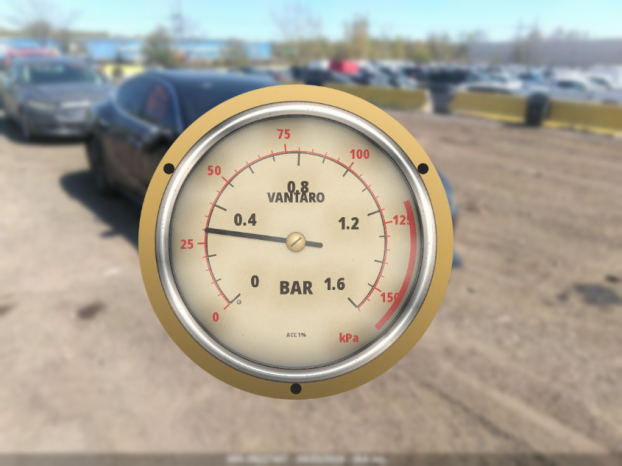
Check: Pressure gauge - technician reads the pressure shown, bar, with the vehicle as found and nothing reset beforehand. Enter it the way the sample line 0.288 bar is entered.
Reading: 0.3 bar
